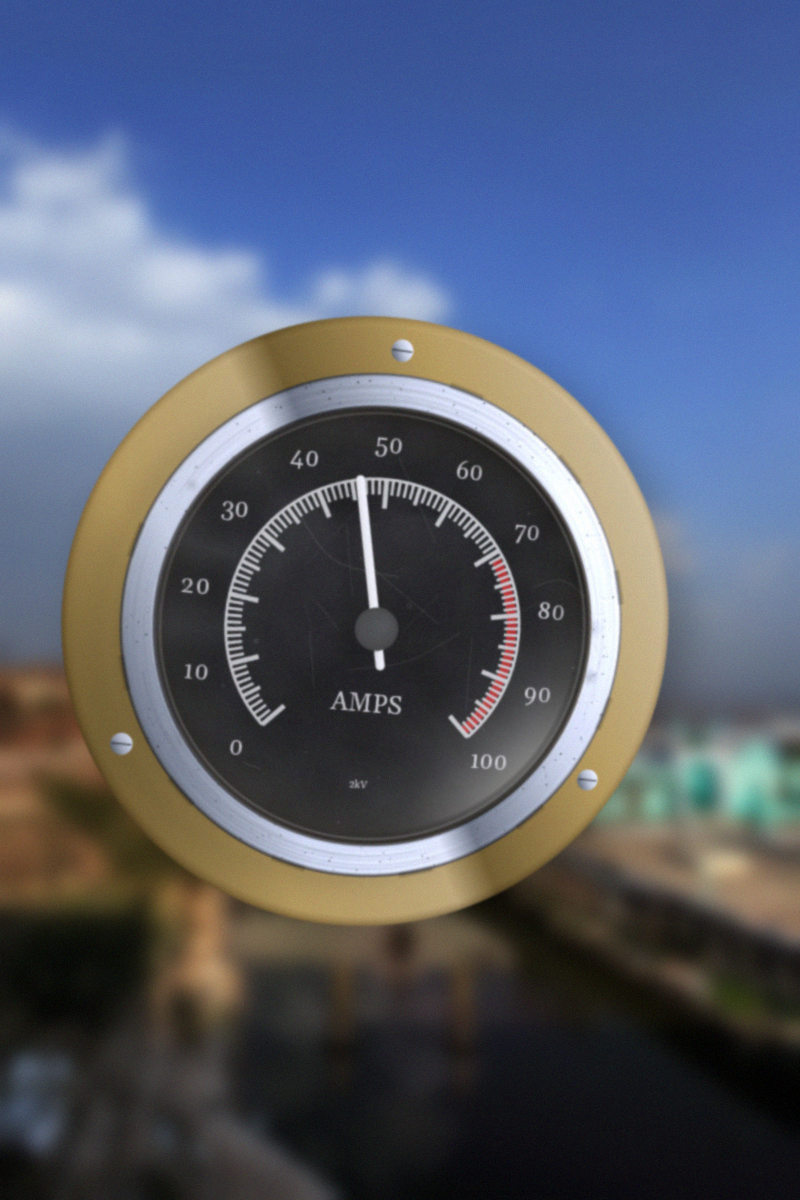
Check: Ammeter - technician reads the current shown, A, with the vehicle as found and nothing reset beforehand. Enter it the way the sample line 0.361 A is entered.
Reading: 46 A
